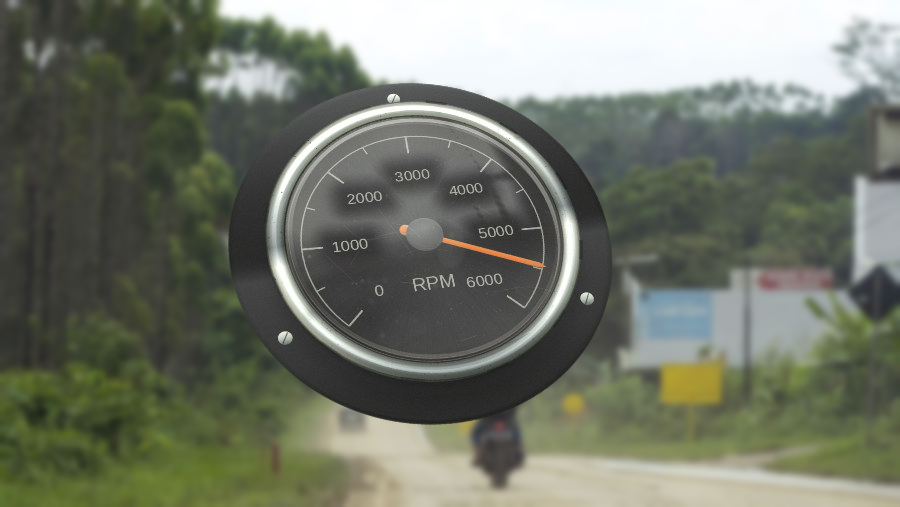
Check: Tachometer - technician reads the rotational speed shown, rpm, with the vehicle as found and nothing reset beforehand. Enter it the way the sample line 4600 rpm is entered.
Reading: 5500 rpm
